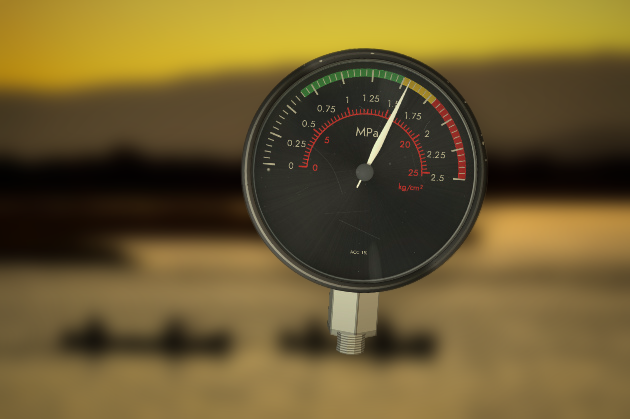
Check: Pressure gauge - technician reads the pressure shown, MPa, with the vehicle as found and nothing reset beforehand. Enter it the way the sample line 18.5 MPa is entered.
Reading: 1.55 MPa
